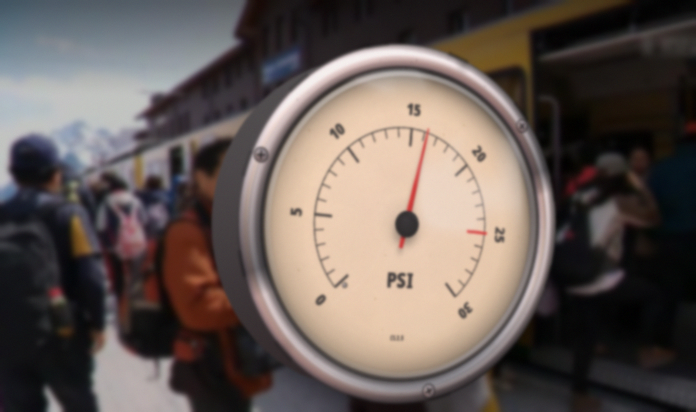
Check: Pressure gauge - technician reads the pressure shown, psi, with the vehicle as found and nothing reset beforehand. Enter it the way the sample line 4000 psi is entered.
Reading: 16 psi
